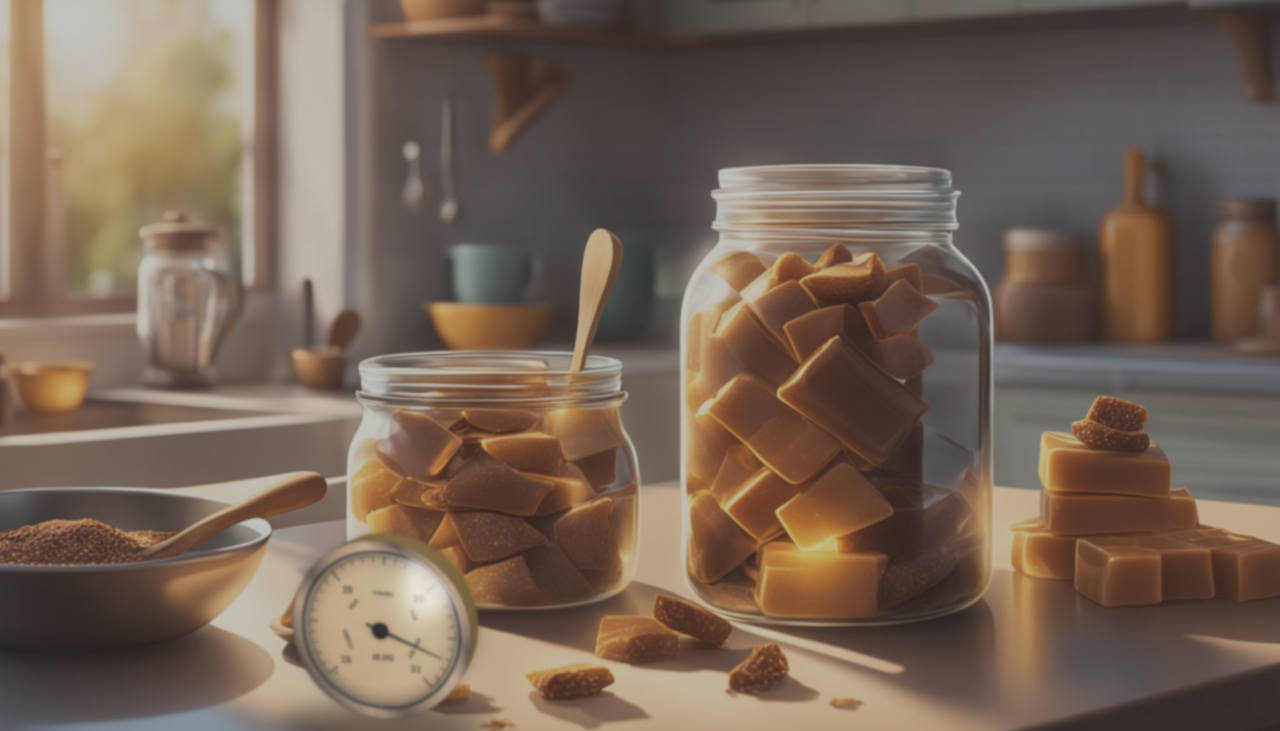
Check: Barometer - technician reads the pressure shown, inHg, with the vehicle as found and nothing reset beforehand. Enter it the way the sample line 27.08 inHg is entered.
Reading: 30.7 inHg
